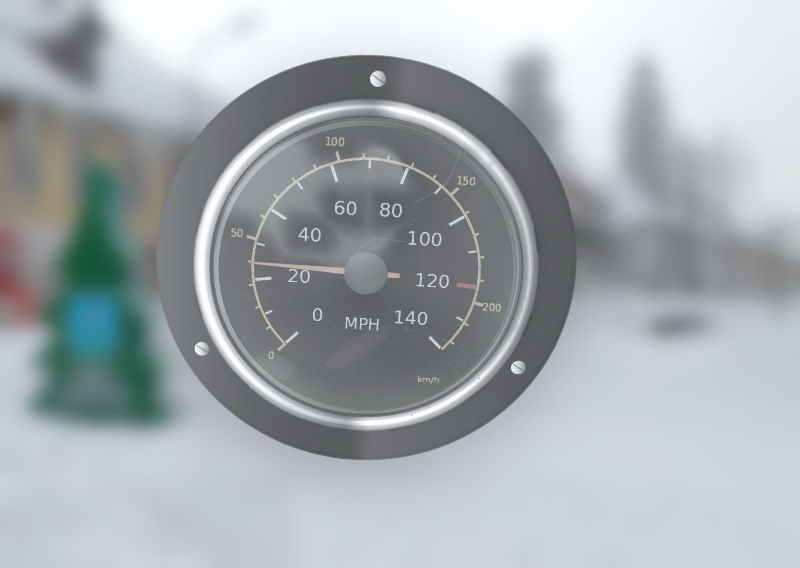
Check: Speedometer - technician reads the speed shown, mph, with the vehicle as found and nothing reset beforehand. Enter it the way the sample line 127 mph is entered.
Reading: 25 mph
